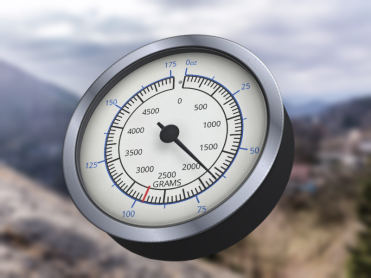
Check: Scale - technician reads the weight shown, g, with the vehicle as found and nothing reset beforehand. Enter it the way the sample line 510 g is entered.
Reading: 1850 g
